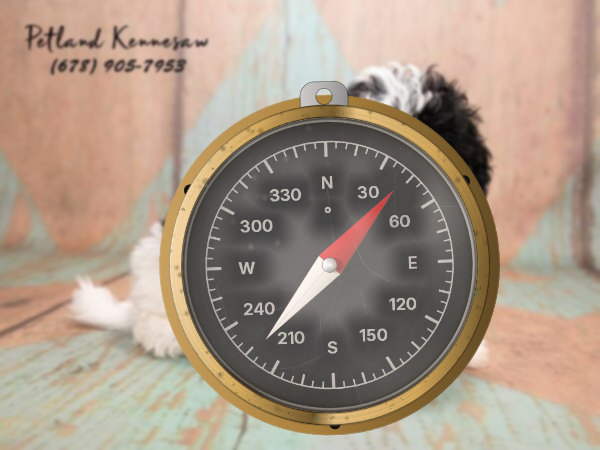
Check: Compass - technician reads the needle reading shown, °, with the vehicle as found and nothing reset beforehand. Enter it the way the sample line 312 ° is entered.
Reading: 42.5 °
